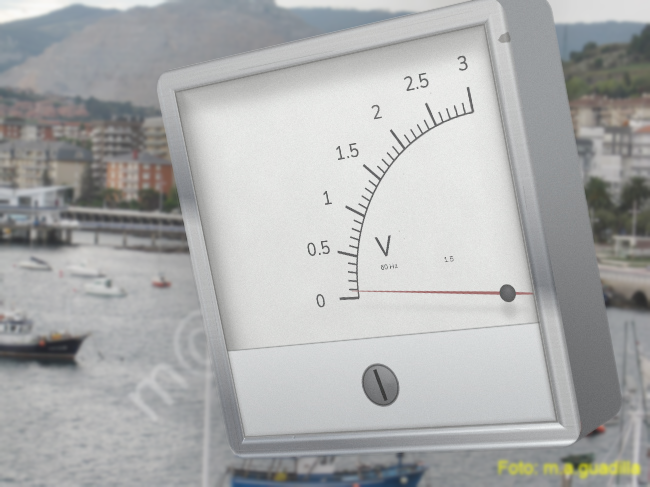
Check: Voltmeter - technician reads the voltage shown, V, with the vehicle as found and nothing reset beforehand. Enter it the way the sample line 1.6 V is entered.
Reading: 0.1 V
